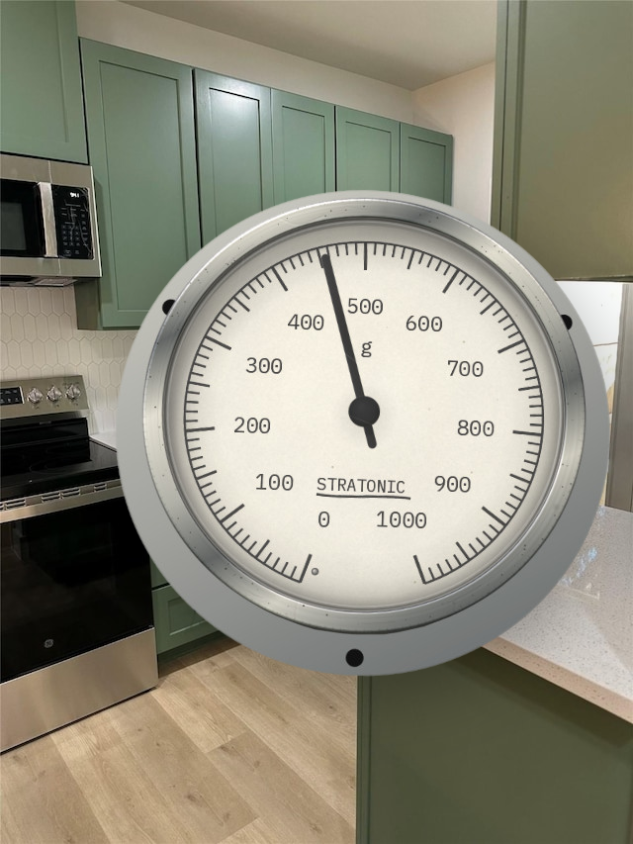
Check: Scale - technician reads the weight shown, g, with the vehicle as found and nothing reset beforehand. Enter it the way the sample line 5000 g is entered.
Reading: 455 g
